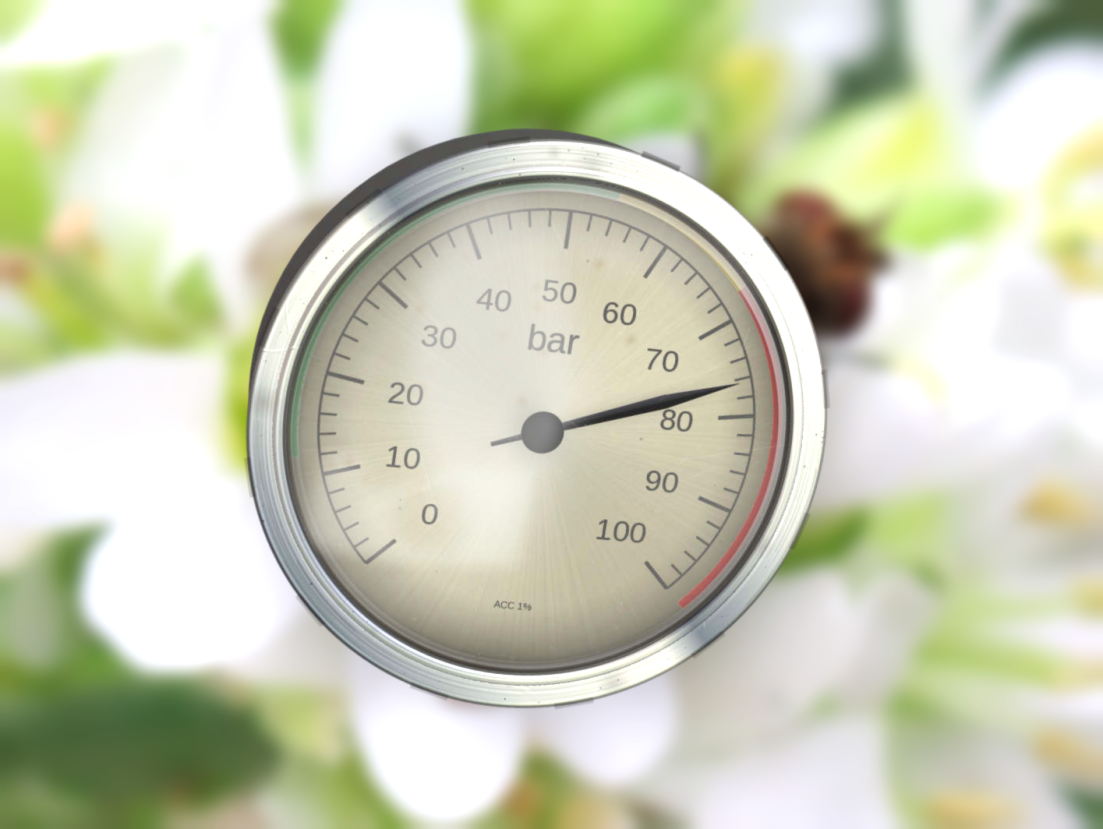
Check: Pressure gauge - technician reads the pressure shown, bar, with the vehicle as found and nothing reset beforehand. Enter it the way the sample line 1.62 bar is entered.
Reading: 76 bar
